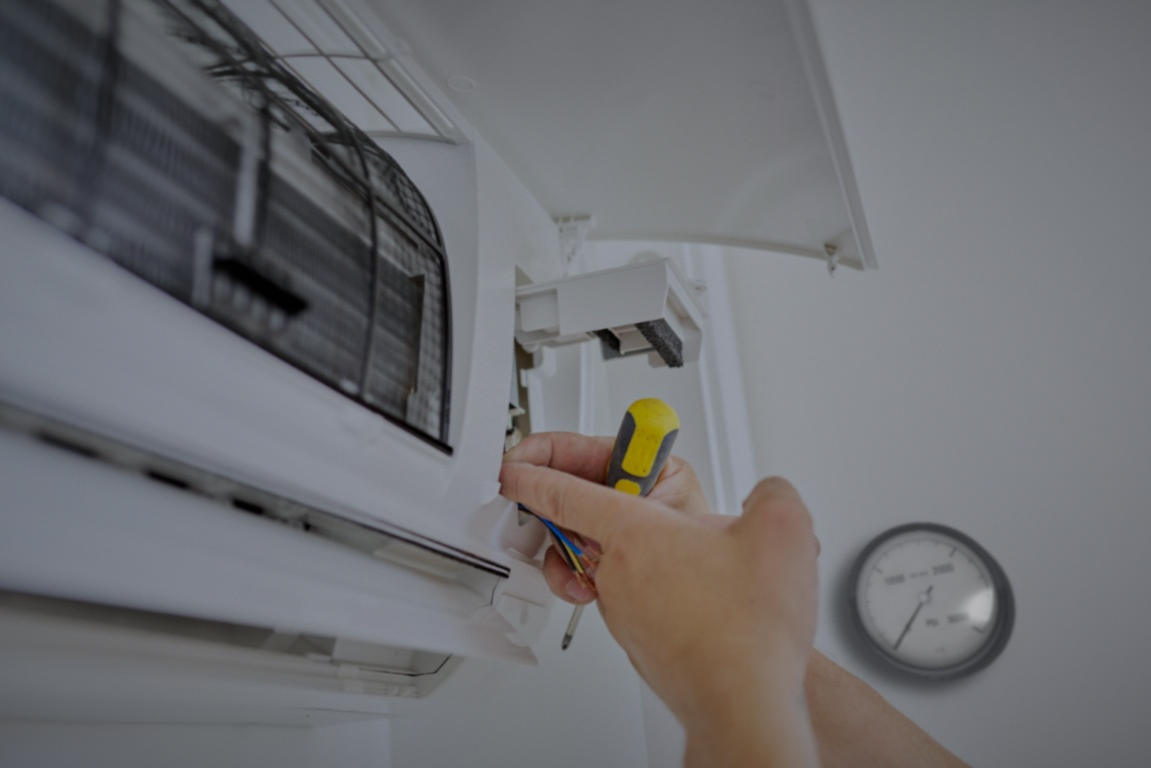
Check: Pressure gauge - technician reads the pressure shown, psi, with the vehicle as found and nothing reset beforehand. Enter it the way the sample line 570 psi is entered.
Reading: 0 psi
